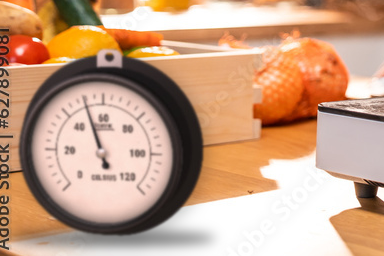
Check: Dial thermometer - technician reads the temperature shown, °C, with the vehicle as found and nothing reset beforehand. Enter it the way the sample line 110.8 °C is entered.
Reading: 52 °C
